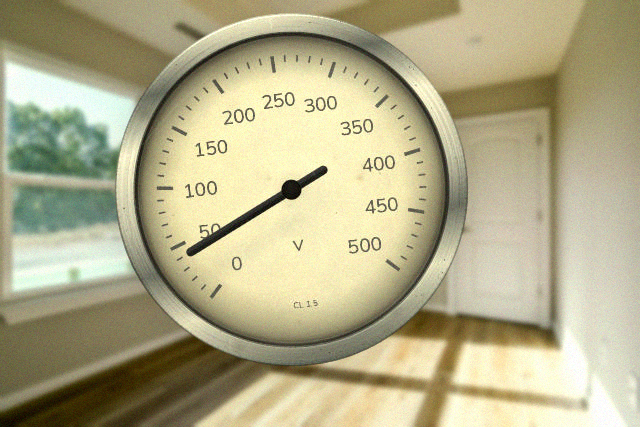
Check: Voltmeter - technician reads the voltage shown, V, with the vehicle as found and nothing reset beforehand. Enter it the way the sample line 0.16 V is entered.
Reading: 40 V
